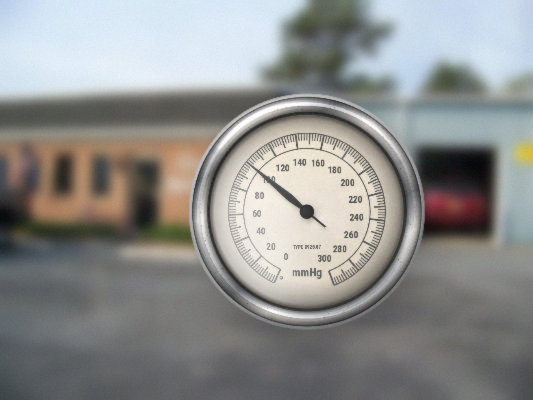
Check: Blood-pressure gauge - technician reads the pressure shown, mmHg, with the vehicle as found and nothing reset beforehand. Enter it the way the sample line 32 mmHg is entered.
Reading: 100 mmHg
